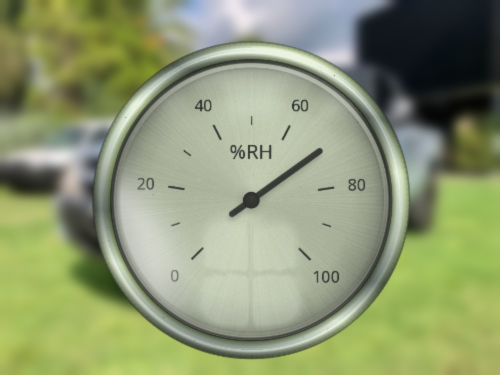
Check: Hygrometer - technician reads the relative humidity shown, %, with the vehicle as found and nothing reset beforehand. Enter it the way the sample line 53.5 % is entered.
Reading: 70 %
